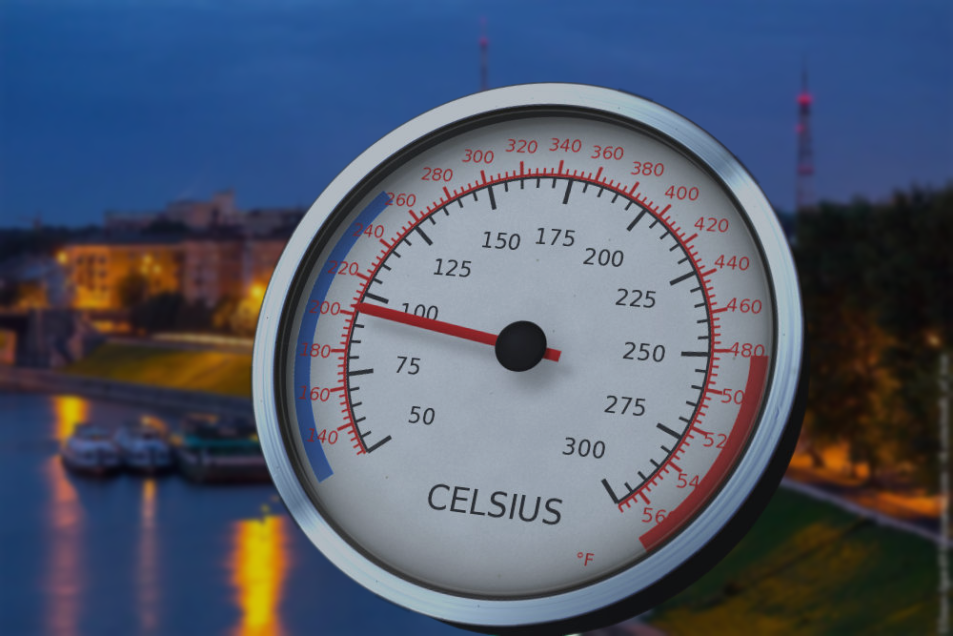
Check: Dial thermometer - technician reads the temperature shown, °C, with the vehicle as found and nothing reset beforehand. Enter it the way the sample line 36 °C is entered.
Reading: 95 °C
